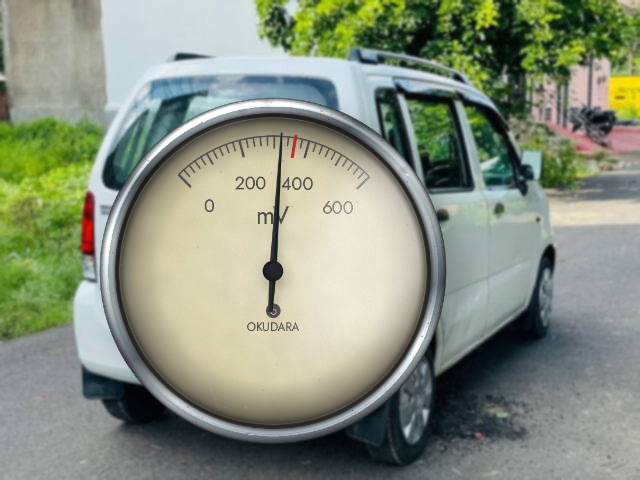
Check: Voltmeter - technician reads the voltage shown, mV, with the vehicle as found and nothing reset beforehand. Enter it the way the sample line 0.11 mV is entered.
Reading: 320 mV
